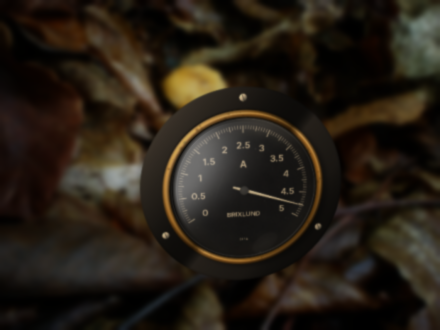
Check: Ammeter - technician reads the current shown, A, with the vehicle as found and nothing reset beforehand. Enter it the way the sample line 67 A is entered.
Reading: 4.75 A
